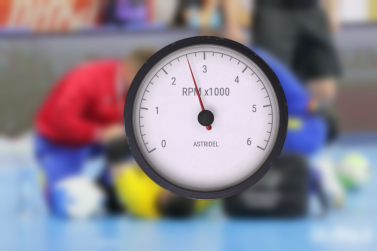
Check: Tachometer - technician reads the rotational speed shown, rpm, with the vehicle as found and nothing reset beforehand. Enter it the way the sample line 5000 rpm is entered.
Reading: 2600 rpm
